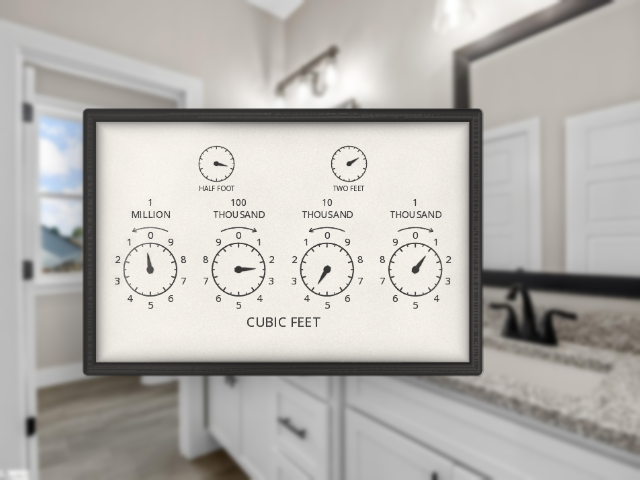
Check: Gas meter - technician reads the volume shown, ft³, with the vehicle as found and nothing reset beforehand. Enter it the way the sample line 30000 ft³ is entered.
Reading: 24100 ft³
